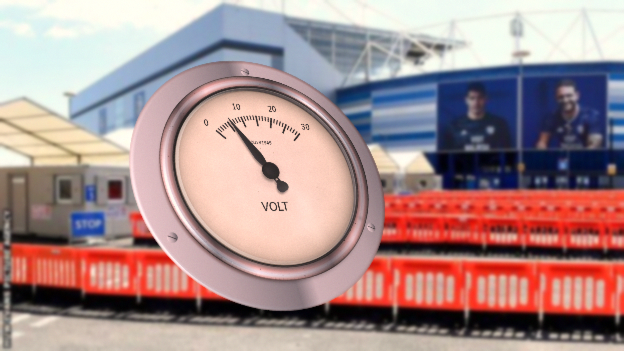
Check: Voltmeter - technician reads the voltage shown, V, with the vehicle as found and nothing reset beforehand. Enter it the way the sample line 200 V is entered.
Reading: 5 V
